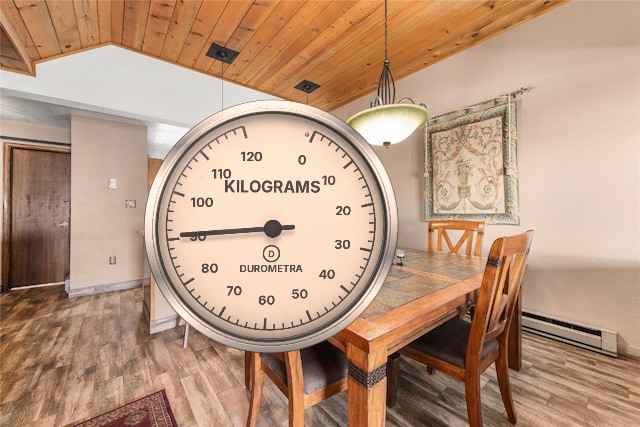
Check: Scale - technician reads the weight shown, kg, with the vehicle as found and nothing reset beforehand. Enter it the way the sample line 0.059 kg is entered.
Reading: 91 kg
